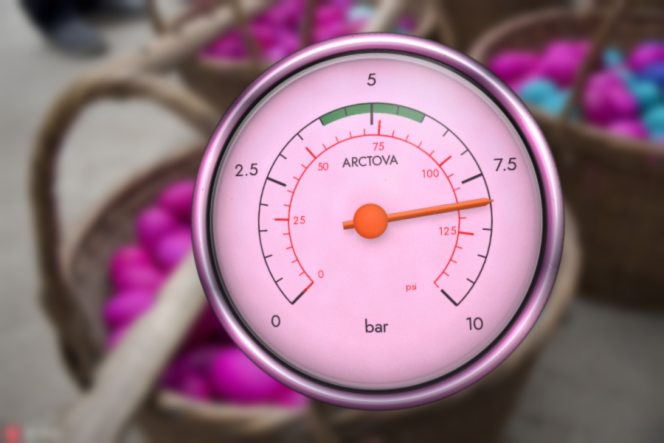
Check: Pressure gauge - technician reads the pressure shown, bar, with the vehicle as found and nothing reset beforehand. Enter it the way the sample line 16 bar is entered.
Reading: 8 bar
